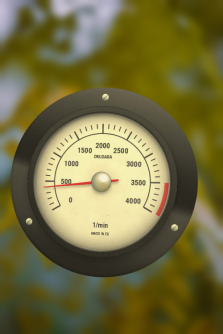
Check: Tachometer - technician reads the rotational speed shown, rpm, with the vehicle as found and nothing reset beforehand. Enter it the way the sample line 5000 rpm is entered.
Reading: 400 rpm
